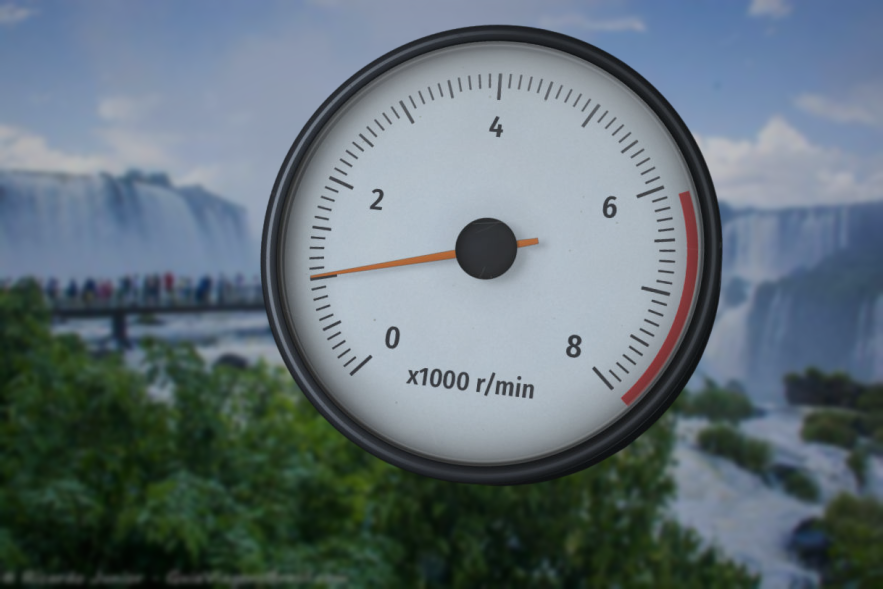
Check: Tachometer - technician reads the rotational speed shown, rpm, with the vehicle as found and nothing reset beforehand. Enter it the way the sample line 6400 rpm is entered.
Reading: 1000 rpm
